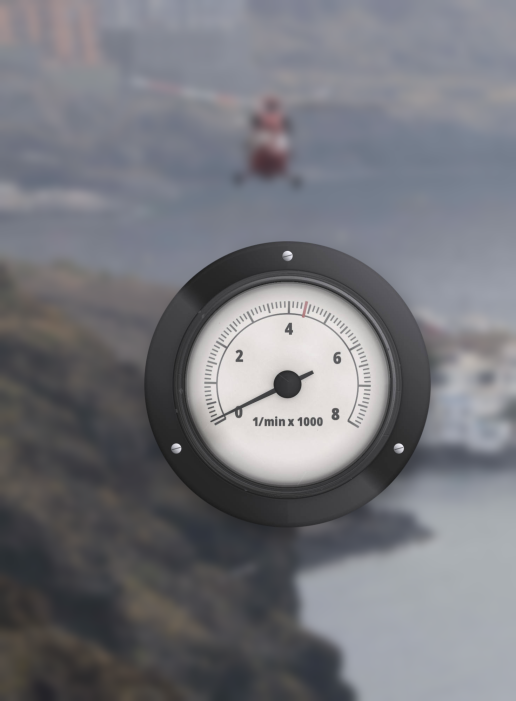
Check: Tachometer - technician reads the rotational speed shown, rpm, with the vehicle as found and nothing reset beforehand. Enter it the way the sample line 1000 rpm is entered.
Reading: 100 rpm
